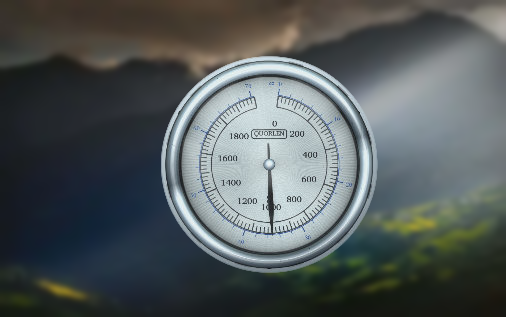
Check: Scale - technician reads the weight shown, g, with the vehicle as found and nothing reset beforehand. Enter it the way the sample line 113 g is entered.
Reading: 1000 g
